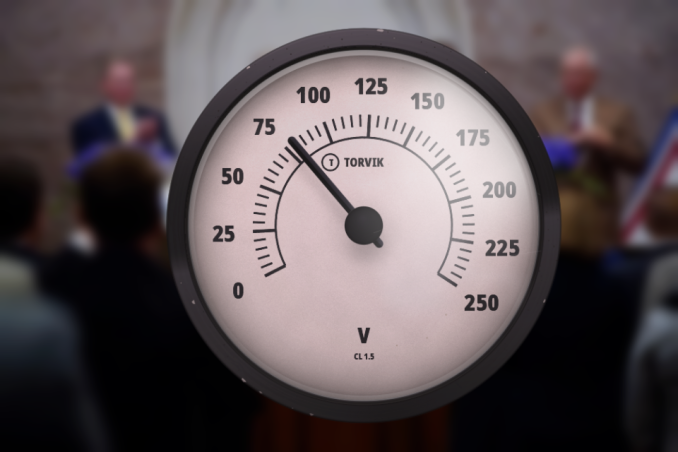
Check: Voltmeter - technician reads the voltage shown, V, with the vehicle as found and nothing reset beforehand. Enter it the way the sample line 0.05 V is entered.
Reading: 80 V
